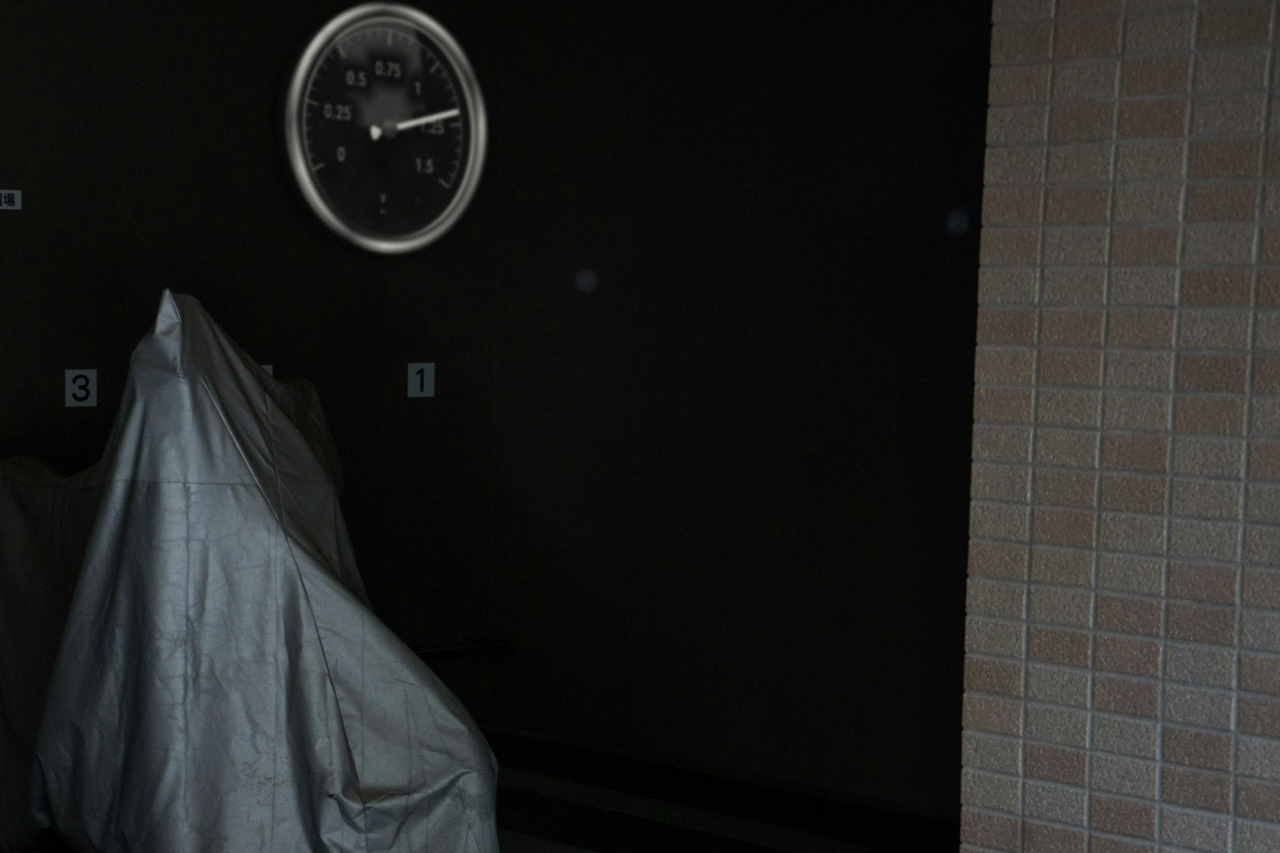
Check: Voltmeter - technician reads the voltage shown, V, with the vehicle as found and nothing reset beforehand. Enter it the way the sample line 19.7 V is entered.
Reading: 1.2 V
